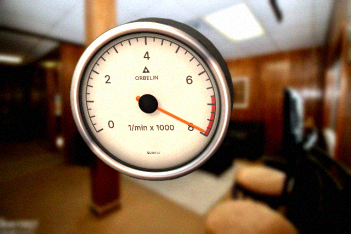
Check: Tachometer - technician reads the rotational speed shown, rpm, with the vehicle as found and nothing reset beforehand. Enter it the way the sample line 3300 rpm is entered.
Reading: 7875 rpm
